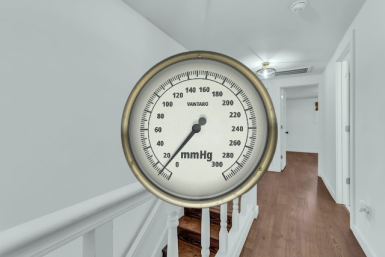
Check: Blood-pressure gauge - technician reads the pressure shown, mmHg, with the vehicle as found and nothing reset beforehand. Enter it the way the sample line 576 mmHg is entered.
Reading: 10 mmHg
